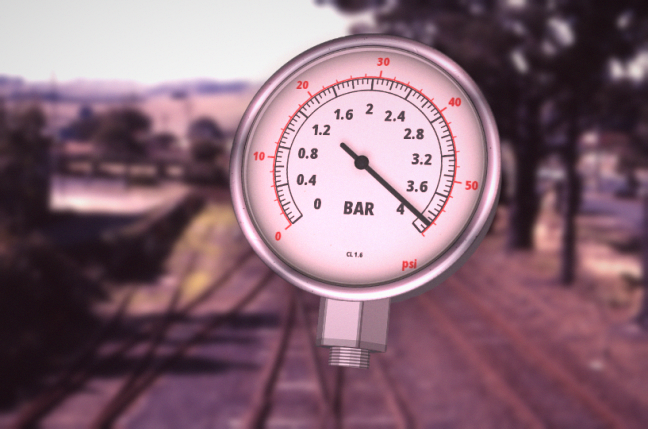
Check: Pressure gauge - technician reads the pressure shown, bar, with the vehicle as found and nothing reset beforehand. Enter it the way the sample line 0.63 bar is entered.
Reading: 3.9 bar
